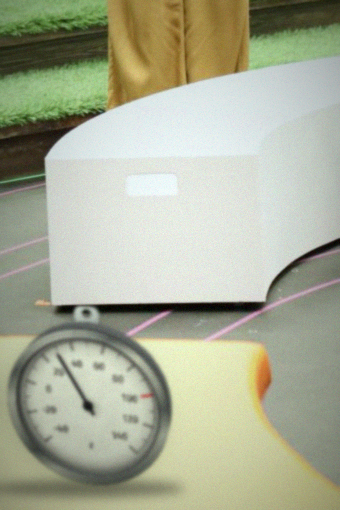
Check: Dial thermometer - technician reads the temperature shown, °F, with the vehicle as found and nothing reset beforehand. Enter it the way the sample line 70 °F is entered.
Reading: 30 °F
